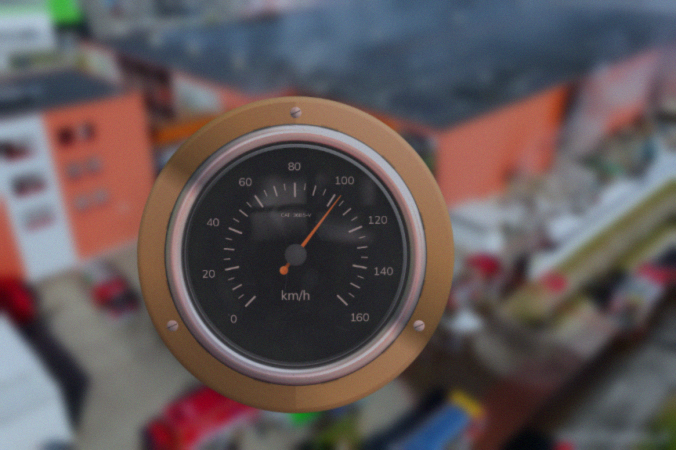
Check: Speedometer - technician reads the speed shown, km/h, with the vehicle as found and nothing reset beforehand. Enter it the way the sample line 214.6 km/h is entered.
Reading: 102.5 km/h
